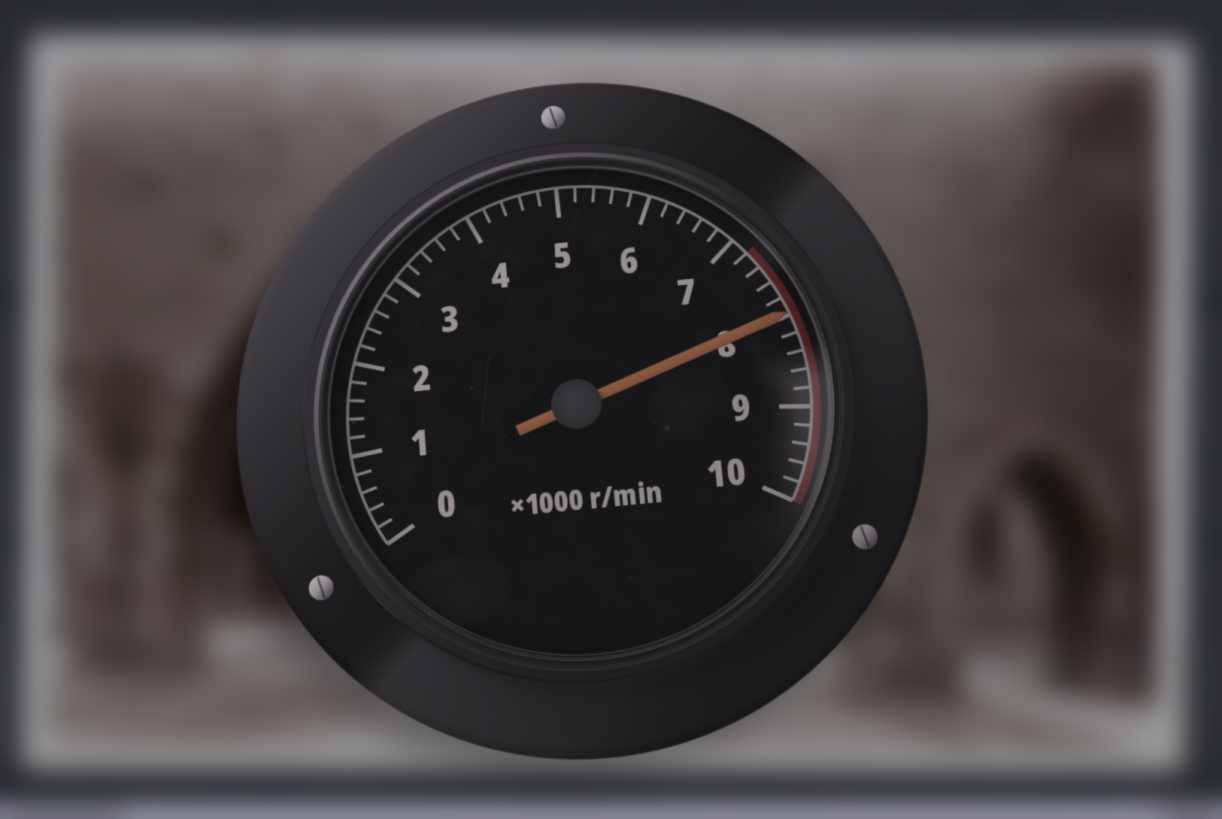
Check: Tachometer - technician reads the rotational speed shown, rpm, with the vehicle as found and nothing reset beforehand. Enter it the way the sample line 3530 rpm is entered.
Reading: 8000 rpm
